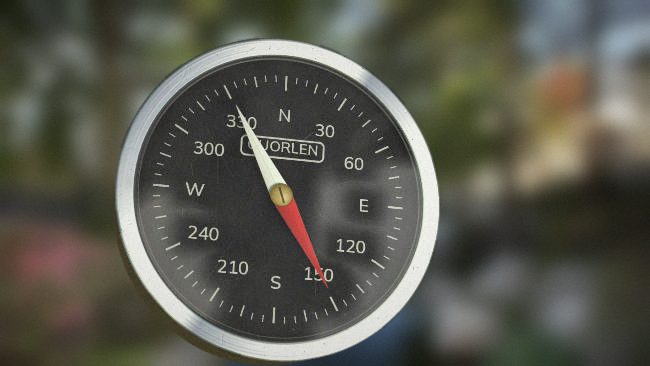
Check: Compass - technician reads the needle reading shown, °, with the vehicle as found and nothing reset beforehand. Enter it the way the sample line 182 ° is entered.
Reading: 150 °
